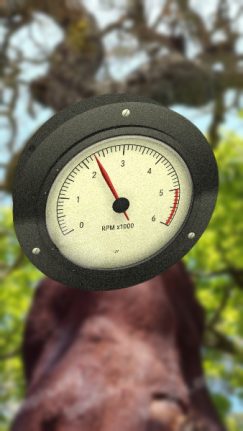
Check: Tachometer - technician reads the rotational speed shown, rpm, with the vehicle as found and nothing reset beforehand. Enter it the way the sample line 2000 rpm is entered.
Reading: 2300 rpm
